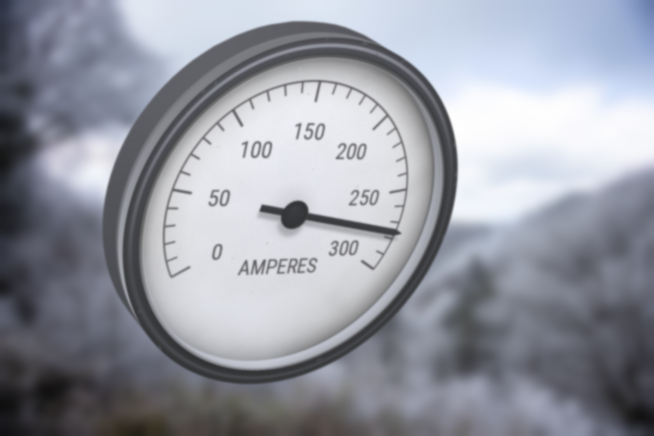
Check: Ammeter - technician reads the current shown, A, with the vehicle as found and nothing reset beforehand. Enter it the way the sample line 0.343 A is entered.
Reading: 275 A
